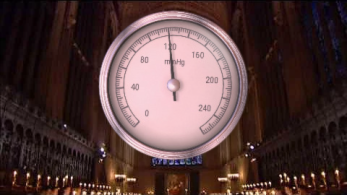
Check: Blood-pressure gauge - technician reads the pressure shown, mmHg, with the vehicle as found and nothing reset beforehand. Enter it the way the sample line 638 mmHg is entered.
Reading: 120 mmHg
